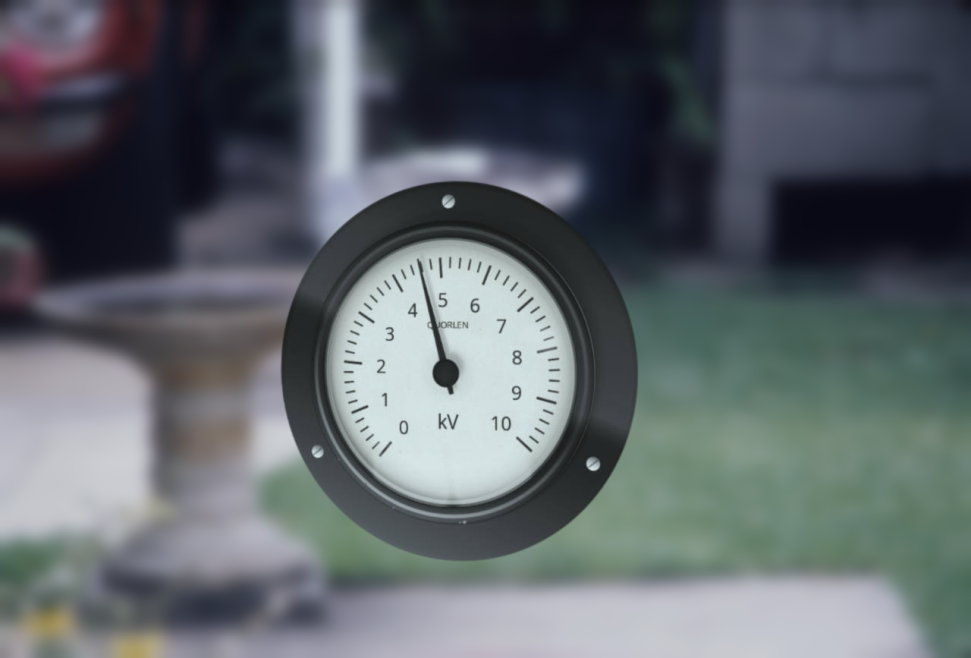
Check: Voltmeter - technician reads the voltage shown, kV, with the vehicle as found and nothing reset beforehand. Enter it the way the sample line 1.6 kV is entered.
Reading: 4.6 kV
